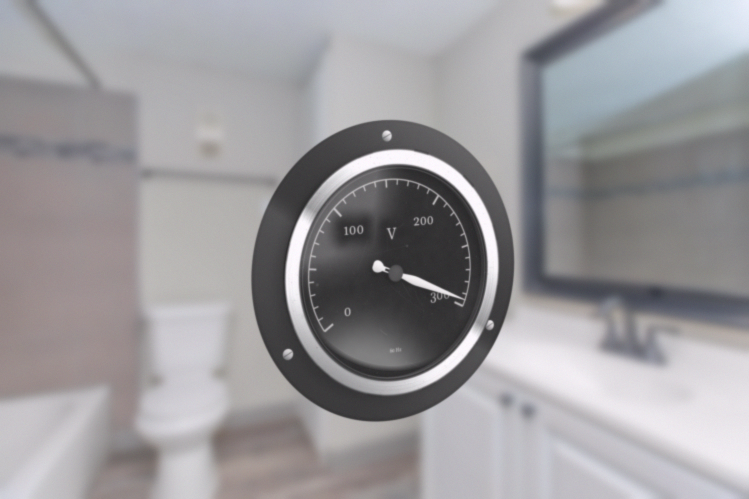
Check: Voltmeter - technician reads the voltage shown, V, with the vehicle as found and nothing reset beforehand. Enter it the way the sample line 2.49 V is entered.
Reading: 295 V
